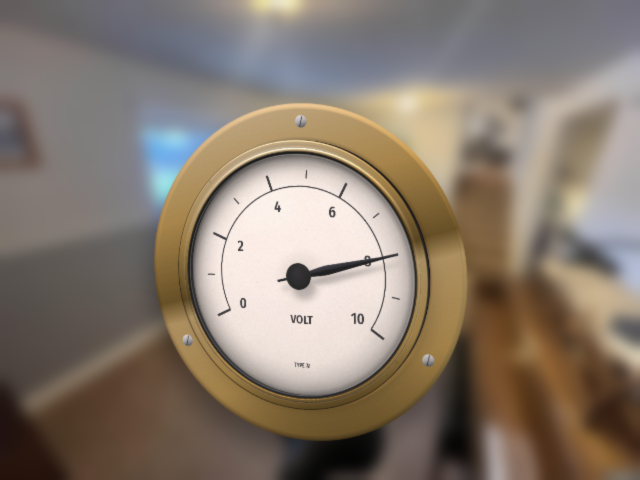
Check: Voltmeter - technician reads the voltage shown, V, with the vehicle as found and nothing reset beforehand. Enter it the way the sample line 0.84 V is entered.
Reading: 8 V
